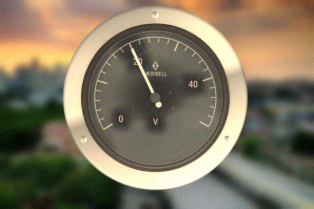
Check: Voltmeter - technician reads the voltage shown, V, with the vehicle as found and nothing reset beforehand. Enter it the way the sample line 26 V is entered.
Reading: 20 V
